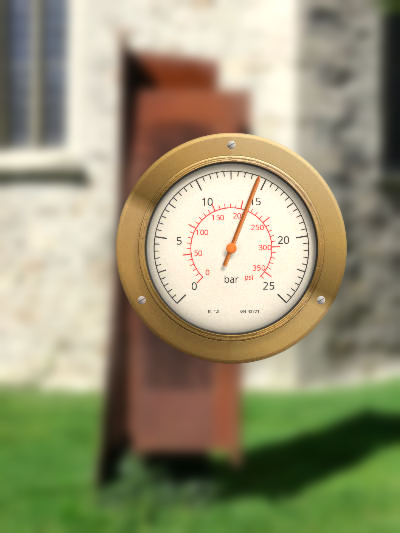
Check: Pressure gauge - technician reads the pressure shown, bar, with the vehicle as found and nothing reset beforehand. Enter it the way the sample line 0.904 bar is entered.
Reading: 14.5 bar
